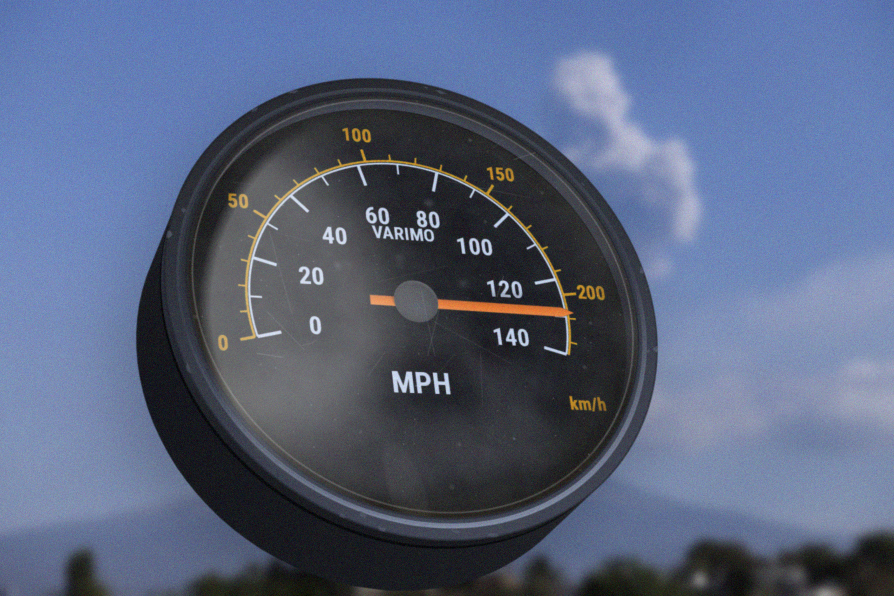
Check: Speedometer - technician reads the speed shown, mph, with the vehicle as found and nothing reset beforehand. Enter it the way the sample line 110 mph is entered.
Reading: 130 mph
